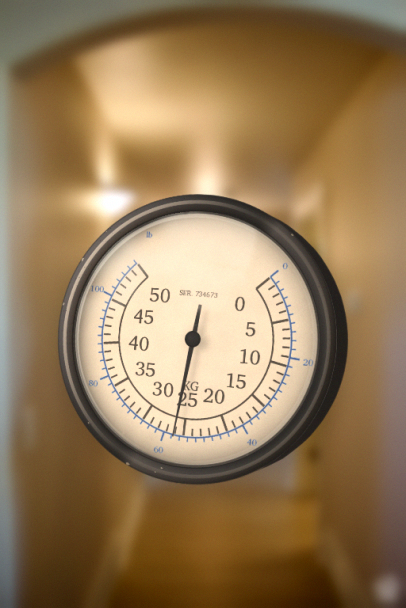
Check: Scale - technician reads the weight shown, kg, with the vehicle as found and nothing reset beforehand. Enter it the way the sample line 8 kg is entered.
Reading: 26 kg
